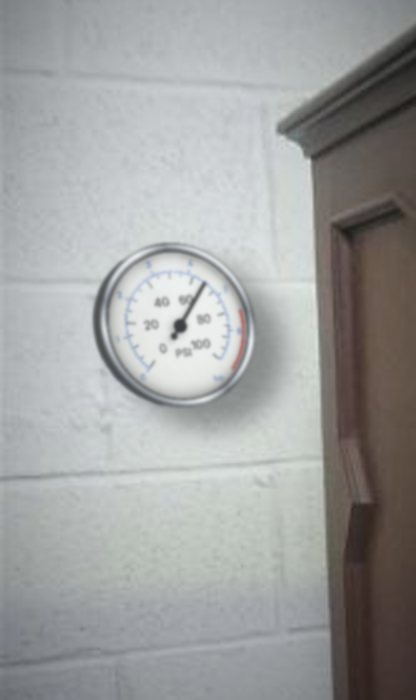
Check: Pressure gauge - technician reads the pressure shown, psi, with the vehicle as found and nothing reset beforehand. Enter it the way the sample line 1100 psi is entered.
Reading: 65 psi
